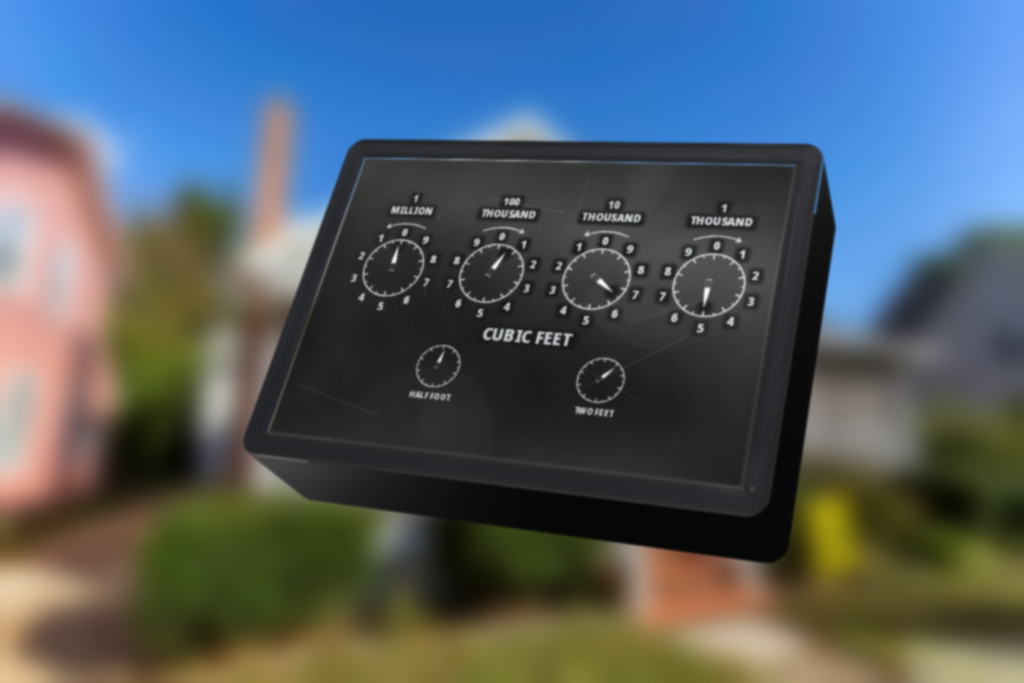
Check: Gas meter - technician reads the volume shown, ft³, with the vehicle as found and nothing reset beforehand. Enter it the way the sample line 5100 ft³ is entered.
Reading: 6500 ft³
